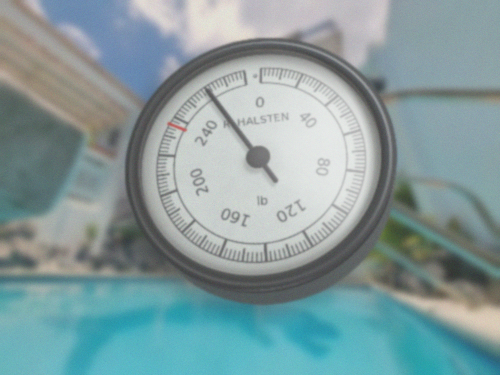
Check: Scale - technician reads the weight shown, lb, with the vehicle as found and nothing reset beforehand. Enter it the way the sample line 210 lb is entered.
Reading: 260 lb
